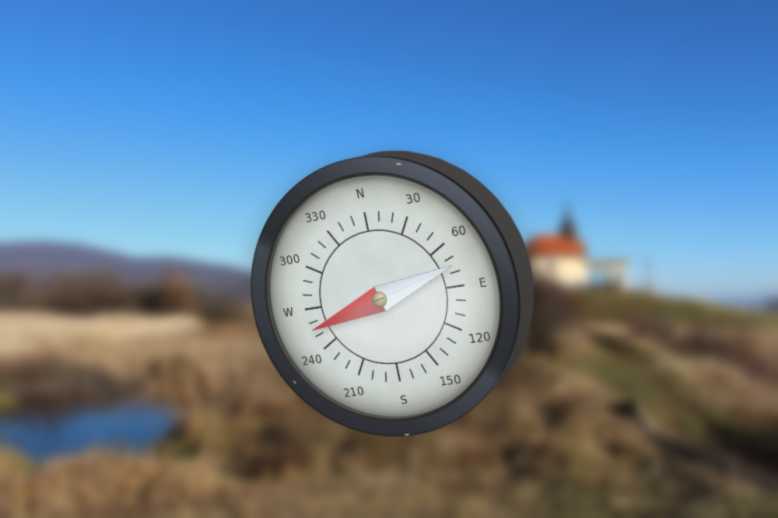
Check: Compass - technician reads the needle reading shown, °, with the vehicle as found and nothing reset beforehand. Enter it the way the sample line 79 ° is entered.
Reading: 255 °
